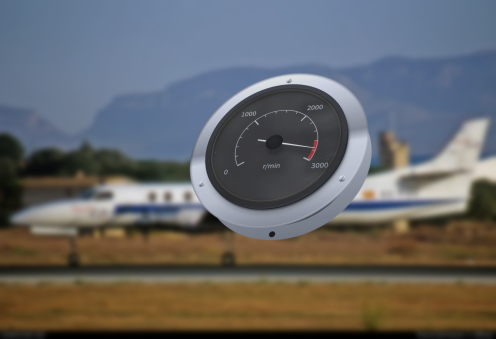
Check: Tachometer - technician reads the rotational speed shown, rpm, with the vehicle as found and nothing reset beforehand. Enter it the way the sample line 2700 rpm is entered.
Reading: 2800 rpm
